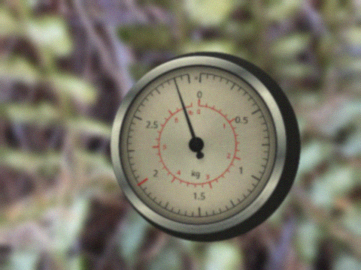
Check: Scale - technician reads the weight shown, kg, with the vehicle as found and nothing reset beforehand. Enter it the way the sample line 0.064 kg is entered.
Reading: 2.9 kg
